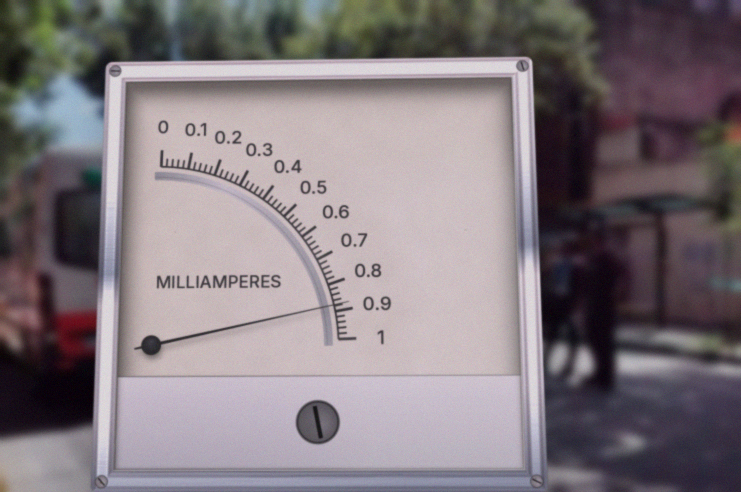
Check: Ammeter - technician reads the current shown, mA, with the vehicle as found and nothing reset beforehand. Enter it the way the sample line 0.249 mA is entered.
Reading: 0.88 mA
